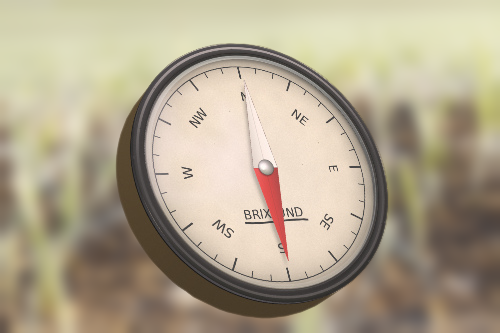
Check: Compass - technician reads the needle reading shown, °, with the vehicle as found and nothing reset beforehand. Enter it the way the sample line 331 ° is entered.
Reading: 180 °
